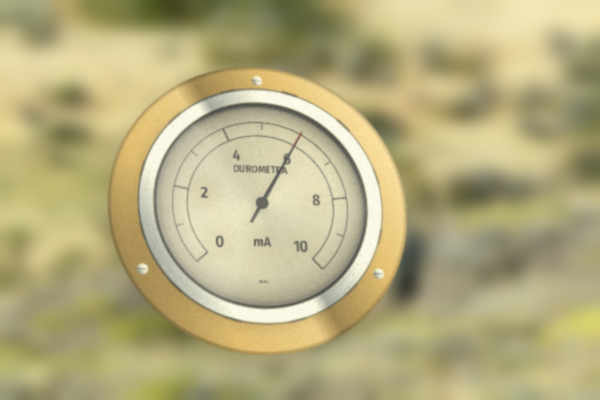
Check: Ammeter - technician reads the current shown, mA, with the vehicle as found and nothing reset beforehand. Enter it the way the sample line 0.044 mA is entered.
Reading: 6 mA
